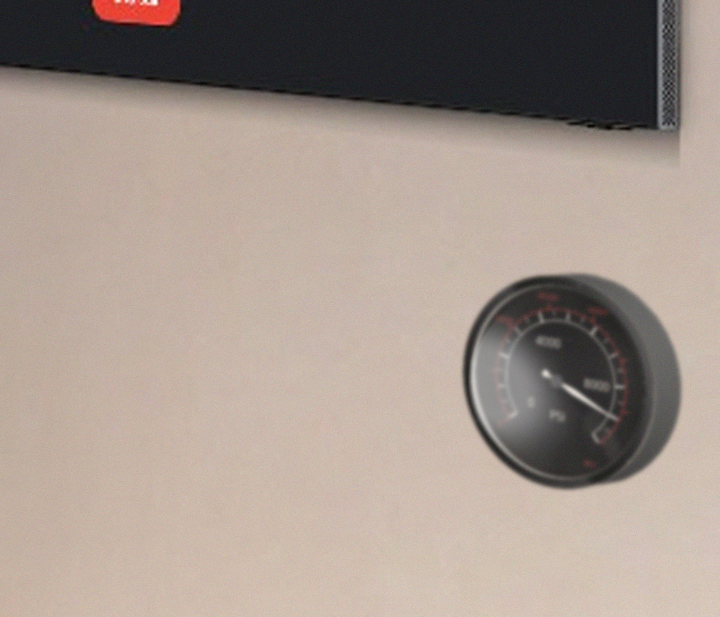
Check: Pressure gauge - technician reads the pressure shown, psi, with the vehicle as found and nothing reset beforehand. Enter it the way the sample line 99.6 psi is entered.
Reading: 9000 psi
